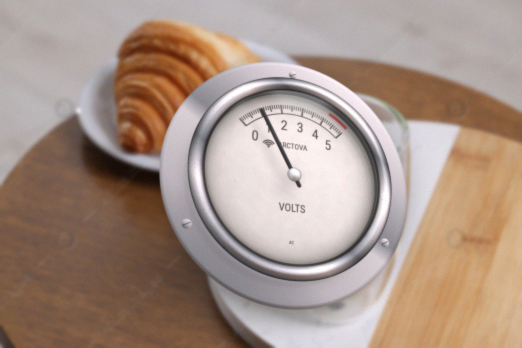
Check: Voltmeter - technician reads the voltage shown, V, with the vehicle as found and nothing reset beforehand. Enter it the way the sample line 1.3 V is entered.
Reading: 1 V
